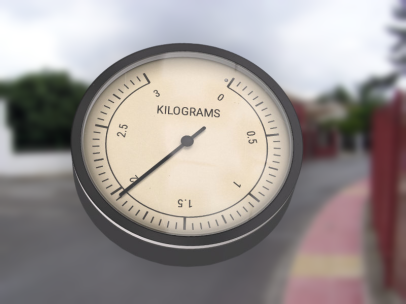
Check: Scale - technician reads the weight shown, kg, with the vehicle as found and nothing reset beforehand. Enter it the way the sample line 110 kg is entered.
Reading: 1.95 kg
